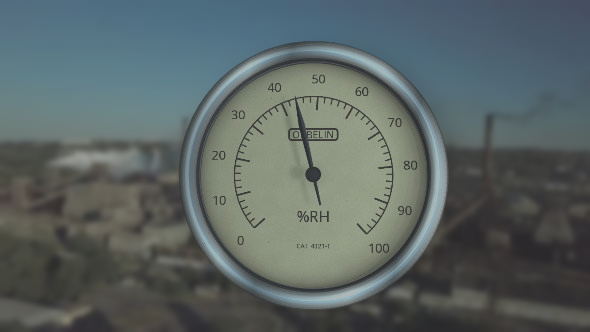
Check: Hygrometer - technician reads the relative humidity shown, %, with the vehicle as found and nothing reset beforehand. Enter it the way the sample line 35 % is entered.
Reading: 44 %
